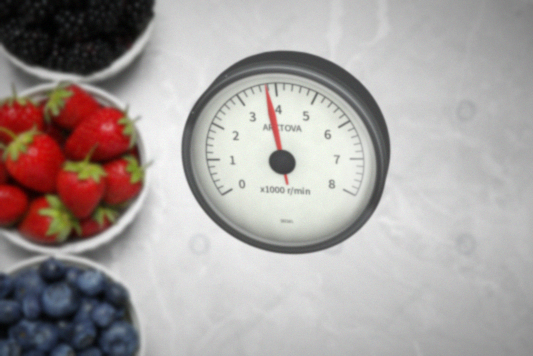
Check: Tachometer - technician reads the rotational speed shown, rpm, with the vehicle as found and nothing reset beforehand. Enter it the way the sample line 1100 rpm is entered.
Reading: 3800 rpm
